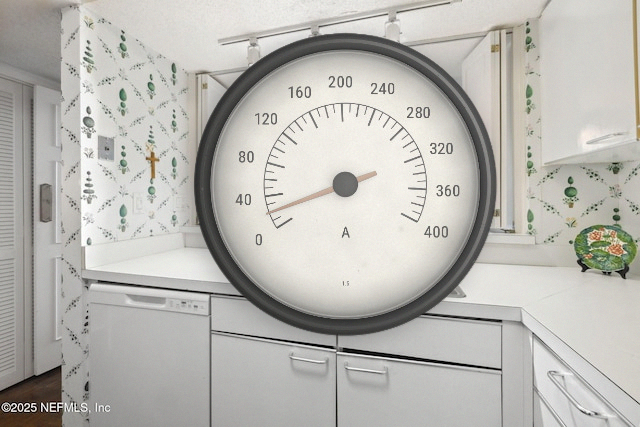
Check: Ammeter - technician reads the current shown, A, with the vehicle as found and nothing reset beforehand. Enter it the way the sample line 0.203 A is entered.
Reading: 20 A
